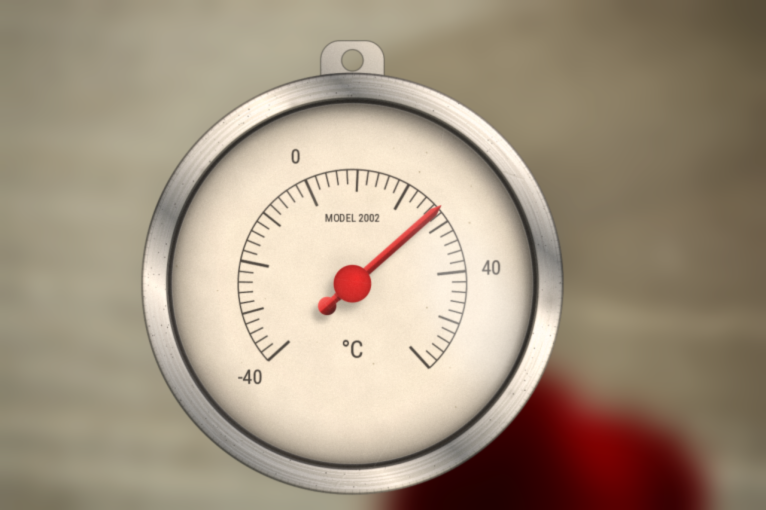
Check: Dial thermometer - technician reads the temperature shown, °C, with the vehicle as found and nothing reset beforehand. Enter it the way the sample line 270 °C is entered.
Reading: 27 °C
